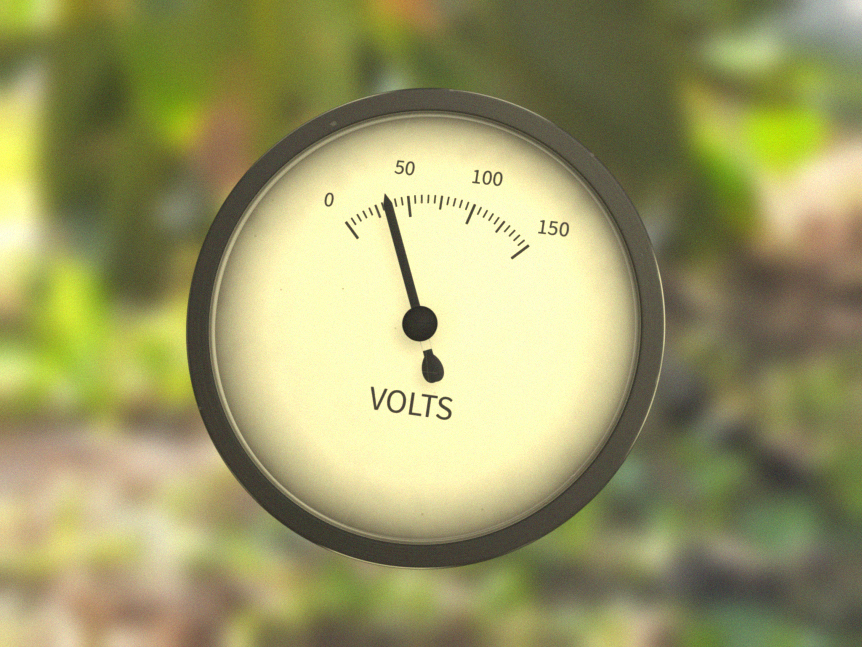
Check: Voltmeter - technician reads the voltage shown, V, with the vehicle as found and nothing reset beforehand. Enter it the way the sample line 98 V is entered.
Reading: 35 V
